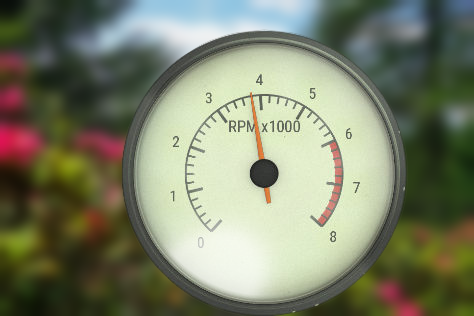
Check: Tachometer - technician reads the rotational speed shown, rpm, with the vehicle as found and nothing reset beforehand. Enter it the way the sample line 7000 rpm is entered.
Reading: 3800 rpm
